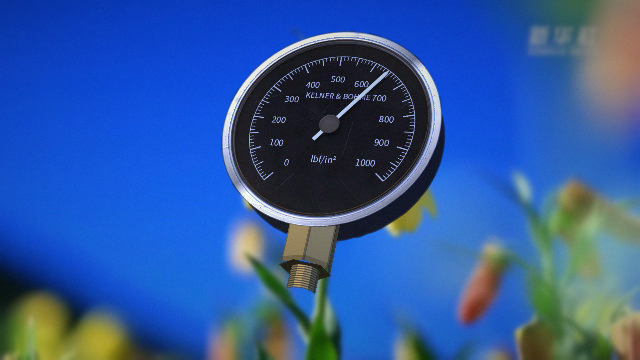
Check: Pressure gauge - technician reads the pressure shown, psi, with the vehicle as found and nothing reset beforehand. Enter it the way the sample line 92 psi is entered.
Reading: 650 psi
